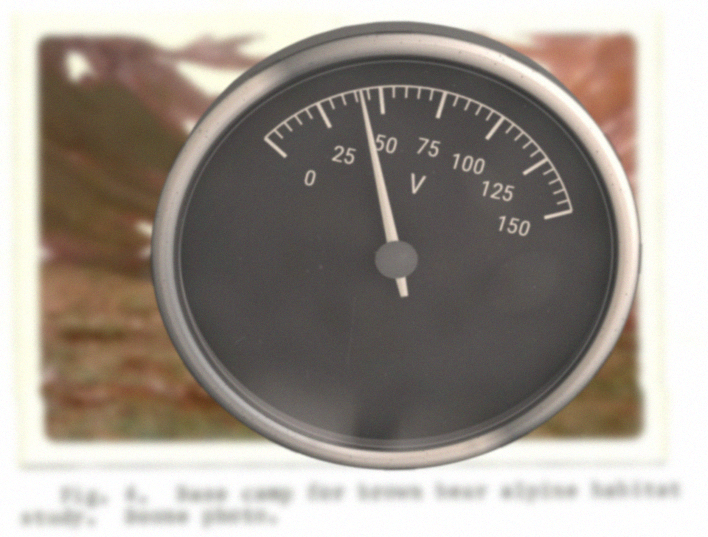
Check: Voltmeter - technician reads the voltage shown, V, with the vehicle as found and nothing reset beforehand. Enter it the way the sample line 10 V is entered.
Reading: 42.5 V
